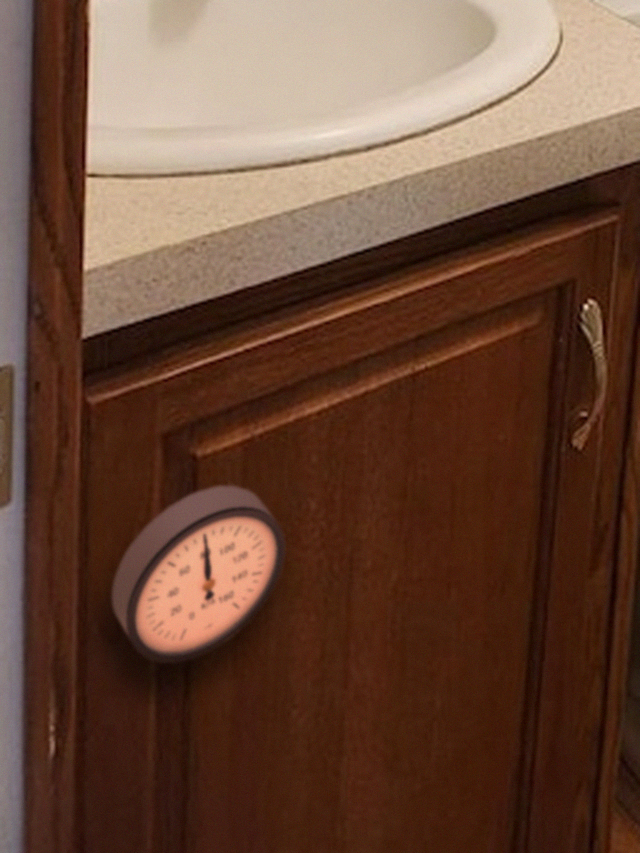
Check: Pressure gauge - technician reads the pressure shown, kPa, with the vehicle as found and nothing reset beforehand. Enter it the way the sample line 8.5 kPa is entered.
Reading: 80 kPa
